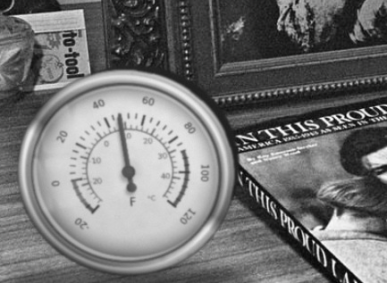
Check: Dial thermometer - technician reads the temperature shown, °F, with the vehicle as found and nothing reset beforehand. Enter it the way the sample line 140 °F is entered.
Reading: 48 °F
